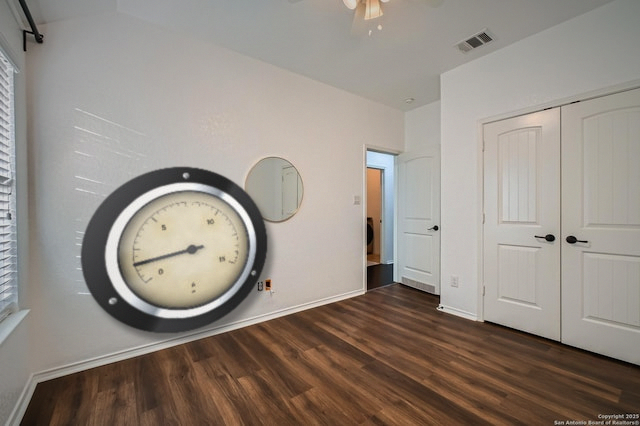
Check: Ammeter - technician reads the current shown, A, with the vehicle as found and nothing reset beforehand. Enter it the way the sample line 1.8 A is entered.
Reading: 1.5 A
